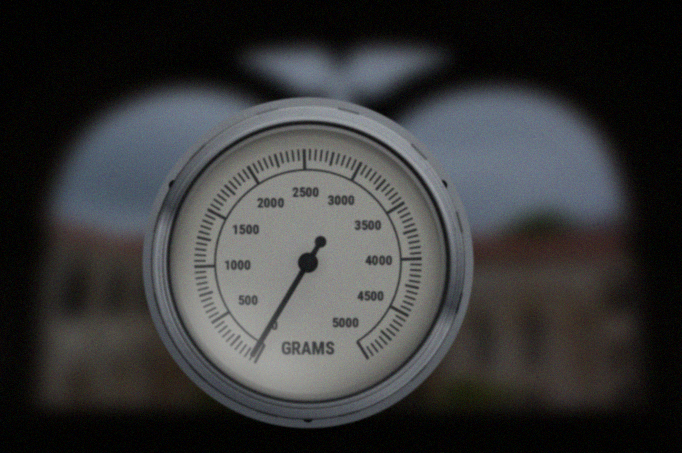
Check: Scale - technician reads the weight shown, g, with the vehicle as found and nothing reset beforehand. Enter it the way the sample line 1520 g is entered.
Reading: 50 g
